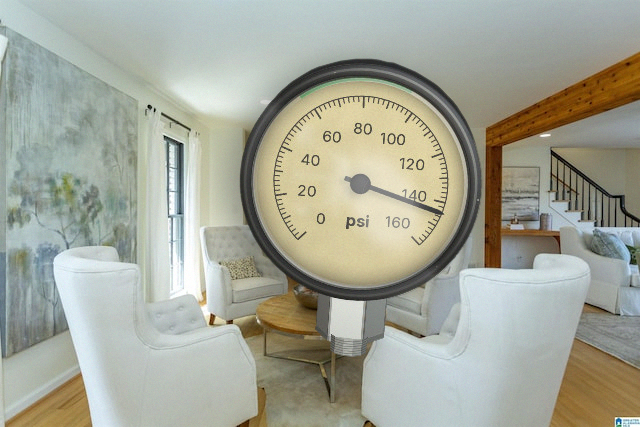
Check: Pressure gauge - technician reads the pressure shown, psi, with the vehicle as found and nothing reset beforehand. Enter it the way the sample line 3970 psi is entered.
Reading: 144 psi
